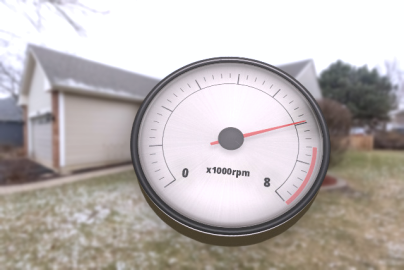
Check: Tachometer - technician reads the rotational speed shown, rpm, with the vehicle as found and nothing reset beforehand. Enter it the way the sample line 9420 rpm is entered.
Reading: 6000 rpm
